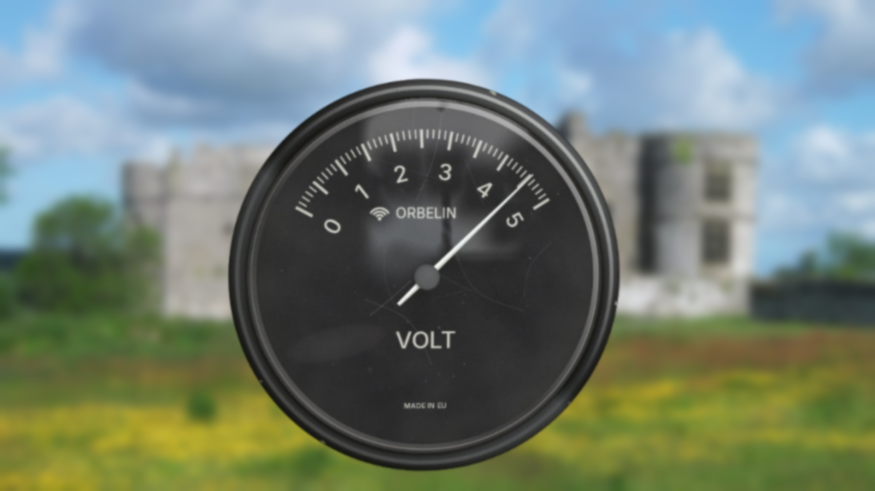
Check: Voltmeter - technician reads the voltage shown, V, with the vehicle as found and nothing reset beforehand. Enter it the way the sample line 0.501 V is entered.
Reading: 4.5 V
